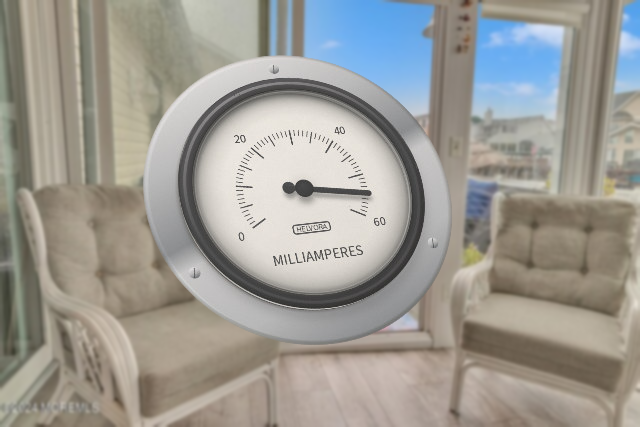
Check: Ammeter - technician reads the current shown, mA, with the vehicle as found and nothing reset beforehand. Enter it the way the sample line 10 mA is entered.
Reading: 55 mA
